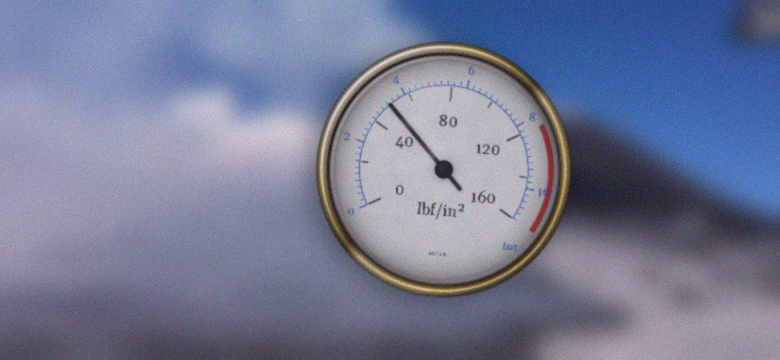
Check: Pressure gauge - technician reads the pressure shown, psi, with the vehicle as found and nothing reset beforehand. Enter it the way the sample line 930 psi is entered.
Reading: 50 psi
